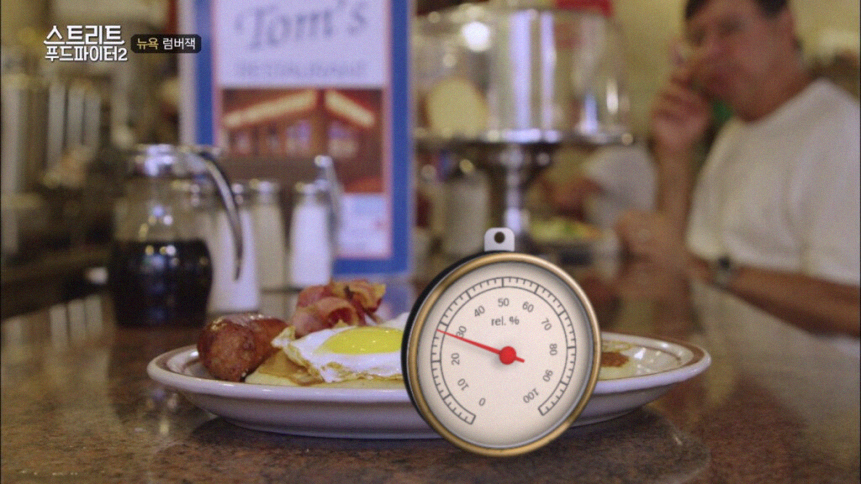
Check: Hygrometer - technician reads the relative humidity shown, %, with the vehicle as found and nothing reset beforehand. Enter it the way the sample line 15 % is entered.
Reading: 28 %
